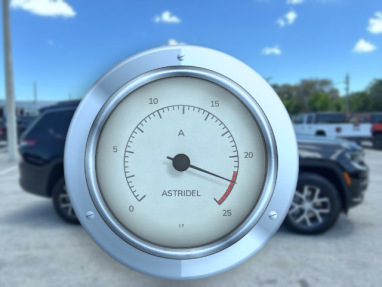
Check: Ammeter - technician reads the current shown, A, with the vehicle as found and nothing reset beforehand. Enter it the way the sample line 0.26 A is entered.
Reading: 22.5 A
